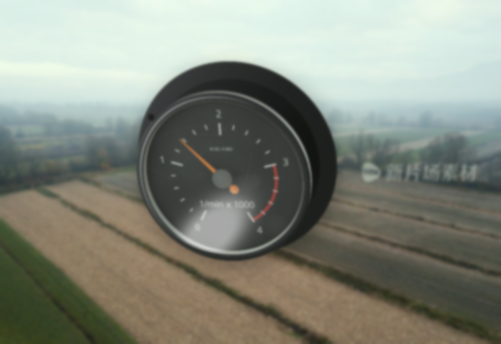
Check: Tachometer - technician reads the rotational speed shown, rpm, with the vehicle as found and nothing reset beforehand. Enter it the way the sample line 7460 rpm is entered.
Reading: 1400 rpm
